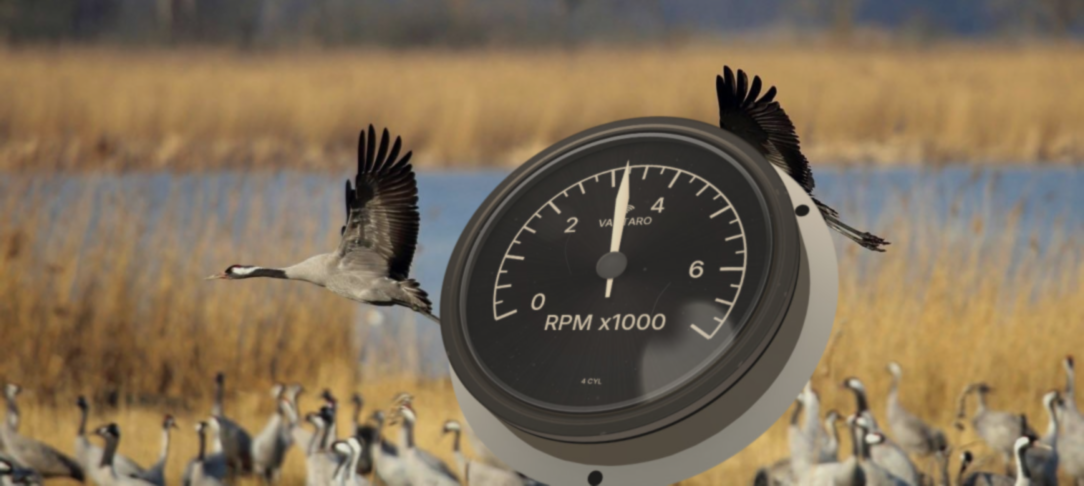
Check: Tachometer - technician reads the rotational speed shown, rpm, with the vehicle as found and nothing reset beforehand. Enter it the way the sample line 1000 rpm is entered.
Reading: 3250 rpm
